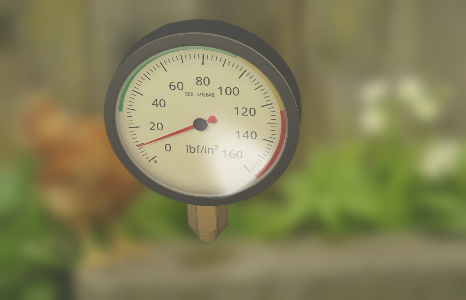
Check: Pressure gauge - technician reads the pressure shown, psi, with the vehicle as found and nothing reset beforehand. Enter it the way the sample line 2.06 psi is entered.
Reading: 10 psi
